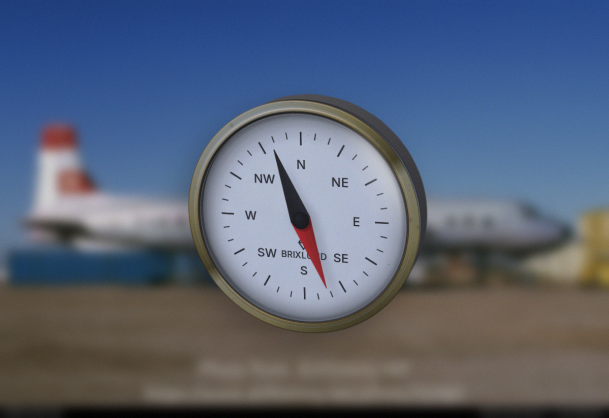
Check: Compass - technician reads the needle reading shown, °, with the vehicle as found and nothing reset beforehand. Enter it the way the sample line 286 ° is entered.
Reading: 160 °
